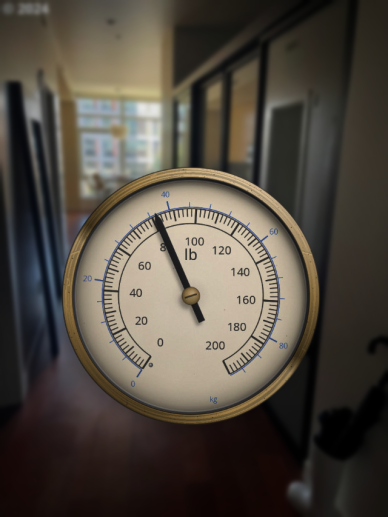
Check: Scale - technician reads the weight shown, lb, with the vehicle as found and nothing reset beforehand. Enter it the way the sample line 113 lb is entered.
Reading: 82 lb
